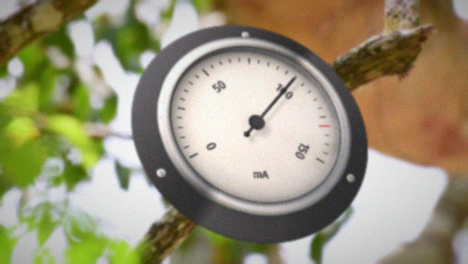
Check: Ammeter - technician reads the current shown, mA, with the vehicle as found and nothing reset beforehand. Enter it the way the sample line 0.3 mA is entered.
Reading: 100 mA
